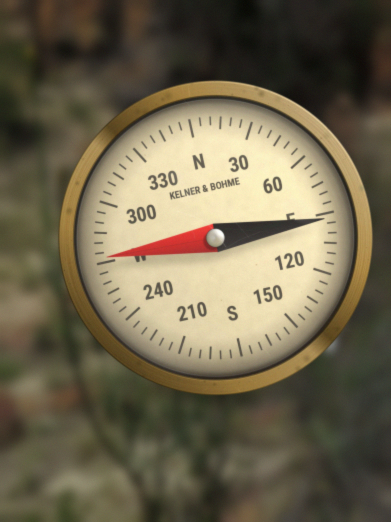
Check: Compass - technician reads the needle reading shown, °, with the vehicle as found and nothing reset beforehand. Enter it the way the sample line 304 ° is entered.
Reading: 272.5 °
